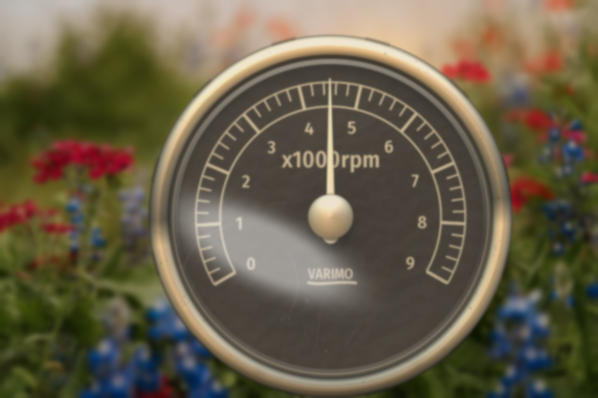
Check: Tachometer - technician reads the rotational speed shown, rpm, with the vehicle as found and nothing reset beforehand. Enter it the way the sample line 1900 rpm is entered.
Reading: 4500 rpm
